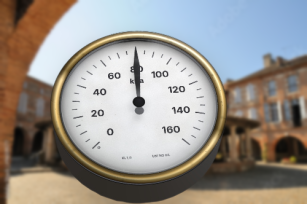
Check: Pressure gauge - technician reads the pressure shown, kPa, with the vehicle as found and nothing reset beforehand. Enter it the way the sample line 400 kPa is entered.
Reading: 80 kPa
